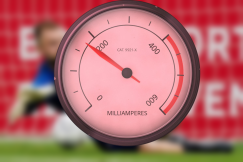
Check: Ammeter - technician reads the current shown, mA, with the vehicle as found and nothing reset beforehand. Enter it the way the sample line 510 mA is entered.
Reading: 175 mA
